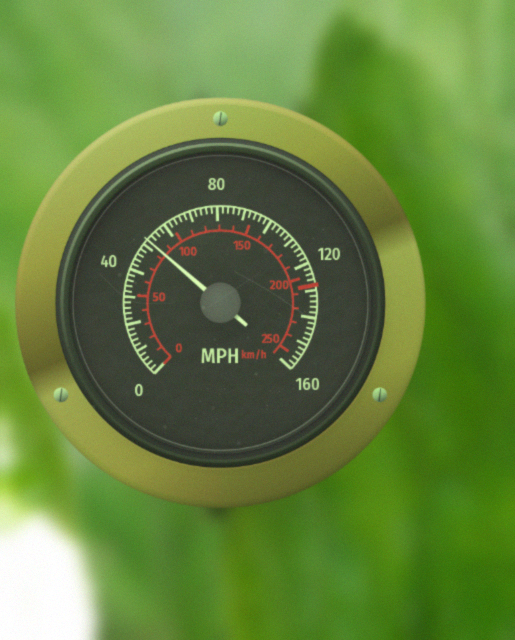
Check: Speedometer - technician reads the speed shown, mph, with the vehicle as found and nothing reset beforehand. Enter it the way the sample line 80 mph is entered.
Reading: 52 mph
